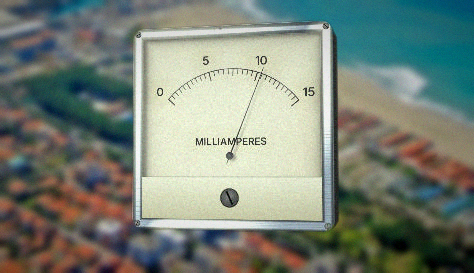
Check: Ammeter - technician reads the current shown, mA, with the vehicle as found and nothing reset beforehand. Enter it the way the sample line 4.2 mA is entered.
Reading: 10.5 mA
